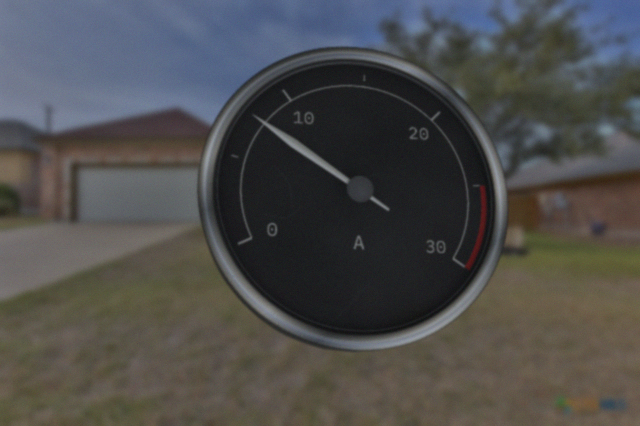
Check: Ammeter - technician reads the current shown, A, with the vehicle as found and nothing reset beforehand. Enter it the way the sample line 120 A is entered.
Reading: 7.5 A
